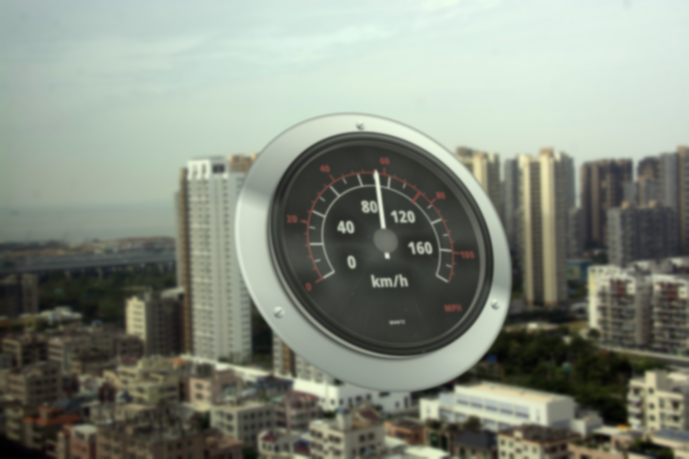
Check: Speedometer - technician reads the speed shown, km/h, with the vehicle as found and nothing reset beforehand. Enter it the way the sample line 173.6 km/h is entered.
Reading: 90 km/h
